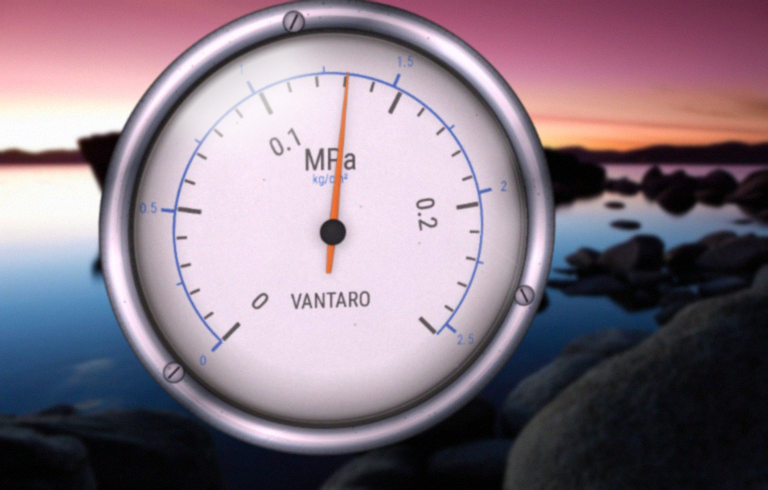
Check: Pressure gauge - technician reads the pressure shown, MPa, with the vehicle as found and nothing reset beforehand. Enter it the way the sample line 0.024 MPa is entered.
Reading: 0.13 MPa
